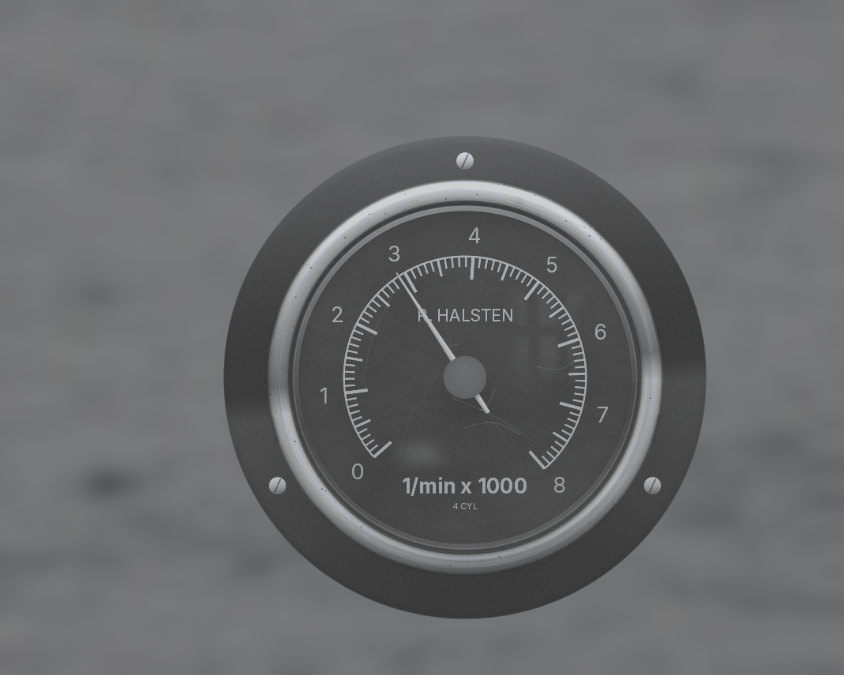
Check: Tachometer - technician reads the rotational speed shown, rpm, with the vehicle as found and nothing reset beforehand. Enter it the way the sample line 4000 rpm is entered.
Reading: 2900 rpm
